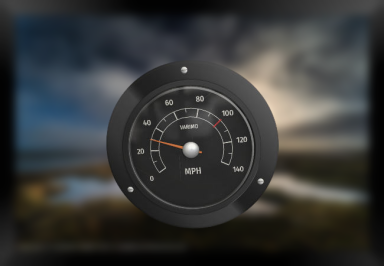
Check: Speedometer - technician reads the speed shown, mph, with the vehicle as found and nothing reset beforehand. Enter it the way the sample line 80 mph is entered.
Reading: 30 mph
